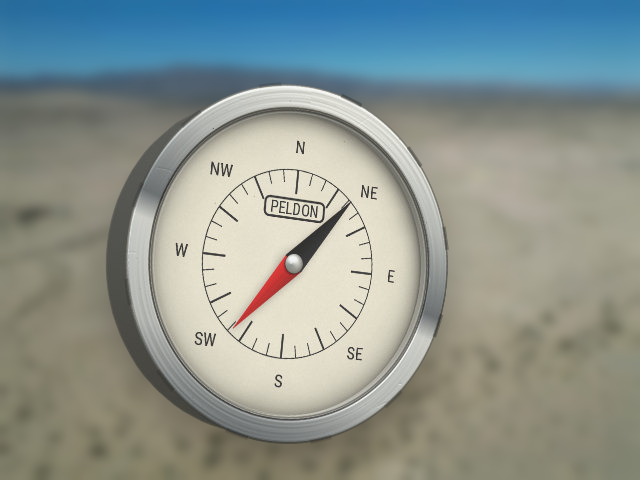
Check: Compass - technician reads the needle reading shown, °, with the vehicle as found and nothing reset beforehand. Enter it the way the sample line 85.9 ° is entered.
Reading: 220 °
